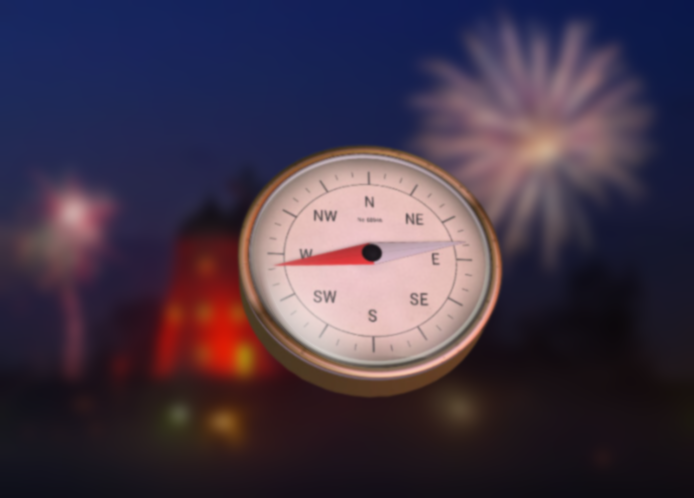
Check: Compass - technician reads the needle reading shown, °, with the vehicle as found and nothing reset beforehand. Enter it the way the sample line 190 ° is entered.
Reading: 260 °
